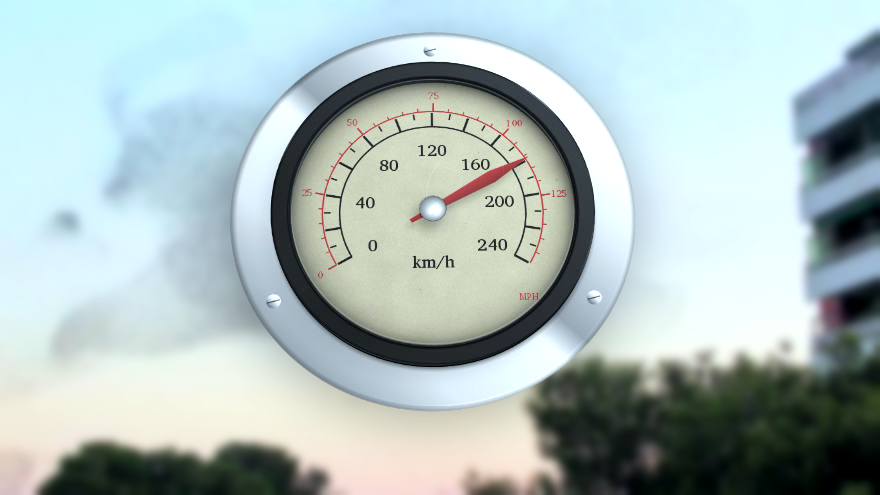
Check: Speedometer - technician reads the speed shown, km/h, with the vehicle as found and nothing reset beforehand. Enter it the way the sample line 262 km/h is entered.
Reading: 180 km/h
